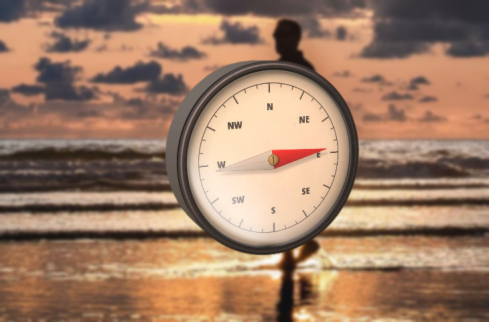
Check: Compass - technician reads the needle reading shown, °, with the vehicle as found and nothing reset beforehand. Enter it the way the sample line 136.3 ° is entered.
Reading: 85 °
